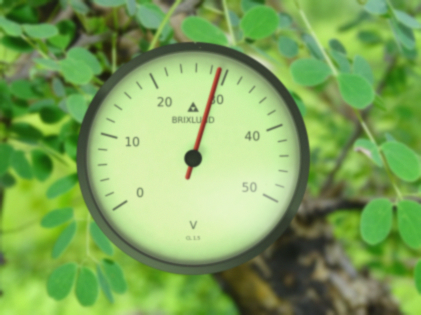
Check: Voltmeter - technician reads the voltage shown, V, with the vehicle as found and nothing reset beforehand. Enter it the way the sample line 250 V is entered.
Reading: 29 V
